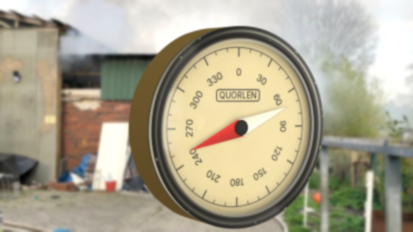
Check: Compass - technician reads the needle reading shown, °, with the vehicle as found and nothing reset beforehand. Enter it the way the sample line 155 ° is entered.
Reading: 250 °
